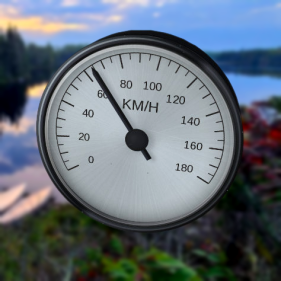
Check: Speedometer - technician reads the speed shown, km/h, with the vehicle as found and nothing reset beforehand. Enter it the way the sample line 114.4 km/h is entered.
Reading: 65 km/h
